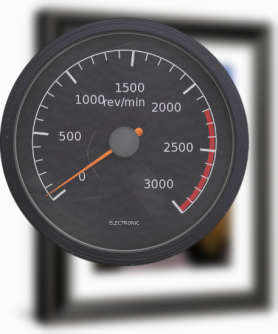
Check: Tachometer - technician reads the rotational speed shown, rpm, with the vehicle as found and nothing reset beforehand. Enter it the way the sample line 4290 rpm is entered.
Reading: 50 rpm
